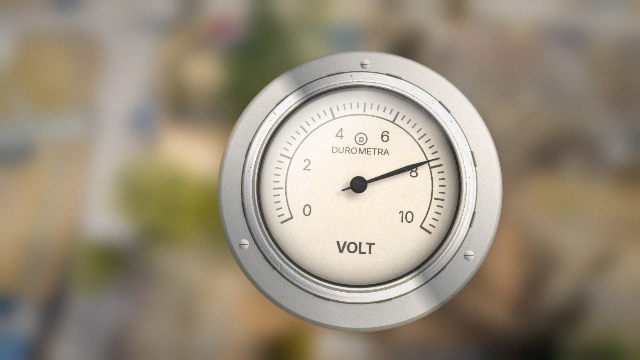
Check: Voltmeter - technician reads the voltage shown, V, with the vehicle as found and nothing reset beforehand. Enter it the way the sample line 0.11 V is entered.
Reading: 7.8 V
